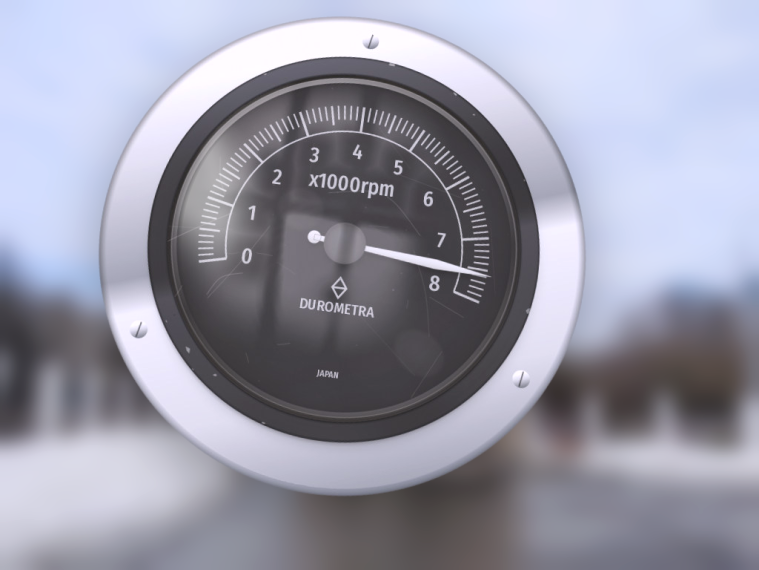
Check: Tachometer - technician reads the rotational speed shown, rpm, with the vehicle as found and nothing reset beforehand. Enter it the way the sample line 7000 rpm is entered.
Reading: 7600 rpm
